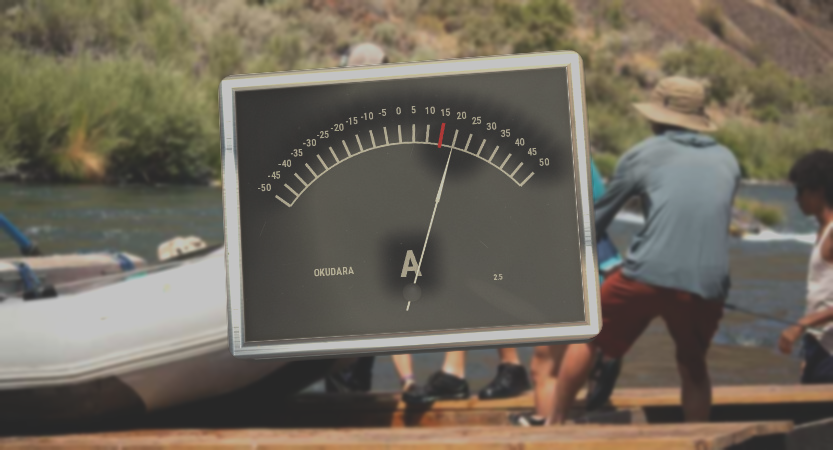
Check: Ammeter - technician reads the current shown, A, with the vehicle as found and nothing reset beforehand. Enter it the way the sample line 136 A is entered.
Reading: 20 A
